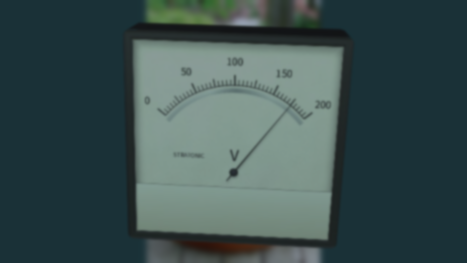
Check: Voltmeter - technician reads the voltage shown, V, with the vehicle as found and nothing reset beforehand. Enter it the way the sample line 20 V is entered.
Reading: 175 V
